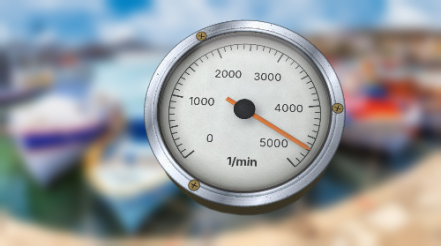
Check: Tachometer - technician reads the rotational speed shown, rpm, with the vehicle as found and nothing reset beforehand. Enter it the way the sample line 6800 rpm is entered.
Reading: 4700 rpm
